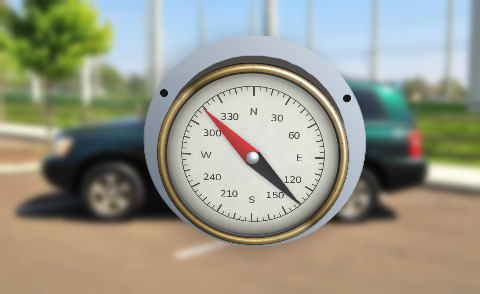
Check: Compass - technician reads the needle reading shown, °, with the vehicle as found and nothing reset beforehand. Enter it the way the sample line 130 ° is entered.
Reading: 315 °
